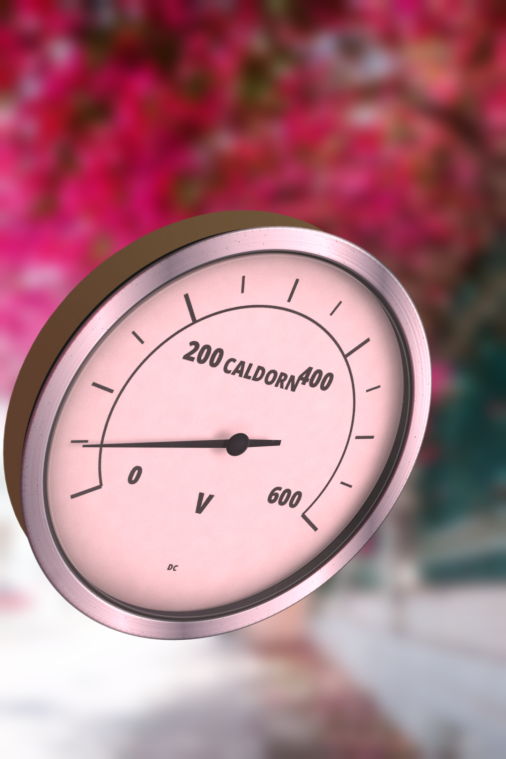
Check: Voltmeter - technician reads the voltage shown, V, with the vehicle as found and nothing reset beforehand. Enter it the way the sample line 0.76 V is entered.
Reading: 50 V
